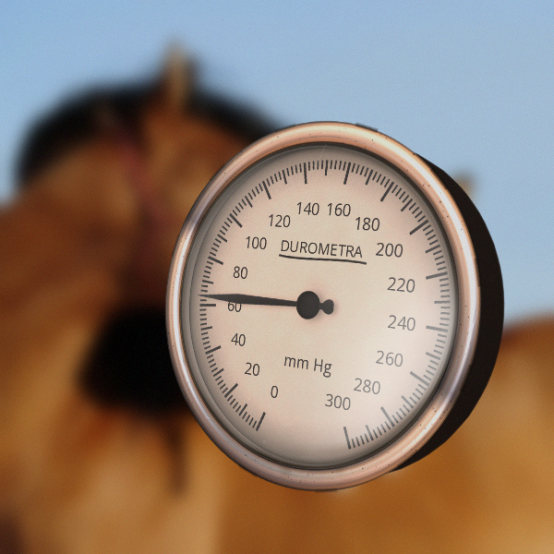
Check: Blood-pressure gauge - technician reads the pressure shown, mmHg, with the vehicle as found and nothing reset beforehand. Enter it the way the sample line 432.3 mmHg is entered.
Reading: 64 mmHg
